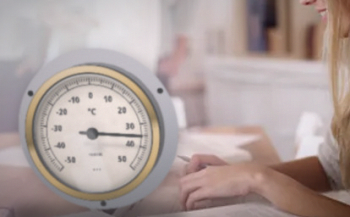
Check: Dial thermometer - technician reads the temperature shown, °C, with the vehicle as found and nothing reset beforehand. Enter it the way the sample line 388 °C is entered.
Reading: 35 °C
